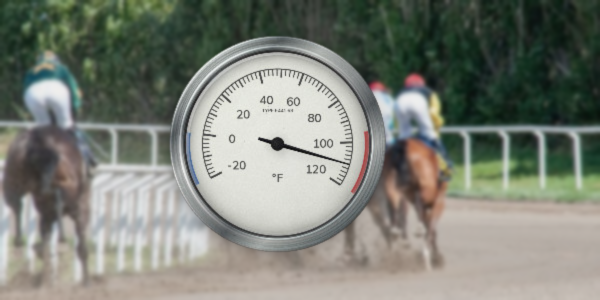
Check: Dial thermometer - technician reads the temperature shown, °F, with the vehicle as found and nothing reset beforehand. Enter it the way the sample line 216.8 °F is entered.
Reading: 110 °F
